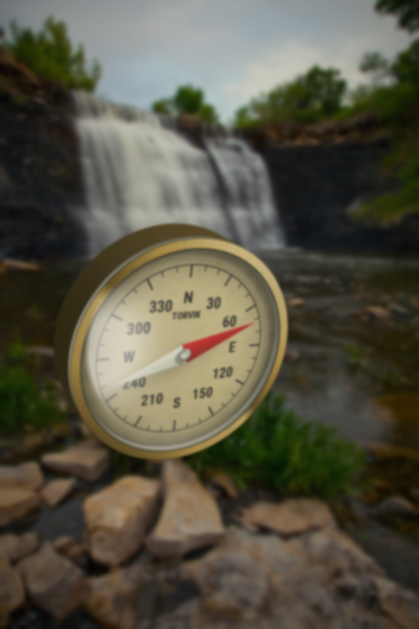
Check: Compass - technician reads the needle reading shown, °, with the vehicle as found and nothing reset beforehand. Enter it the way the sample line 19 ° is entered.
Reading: 70 °
